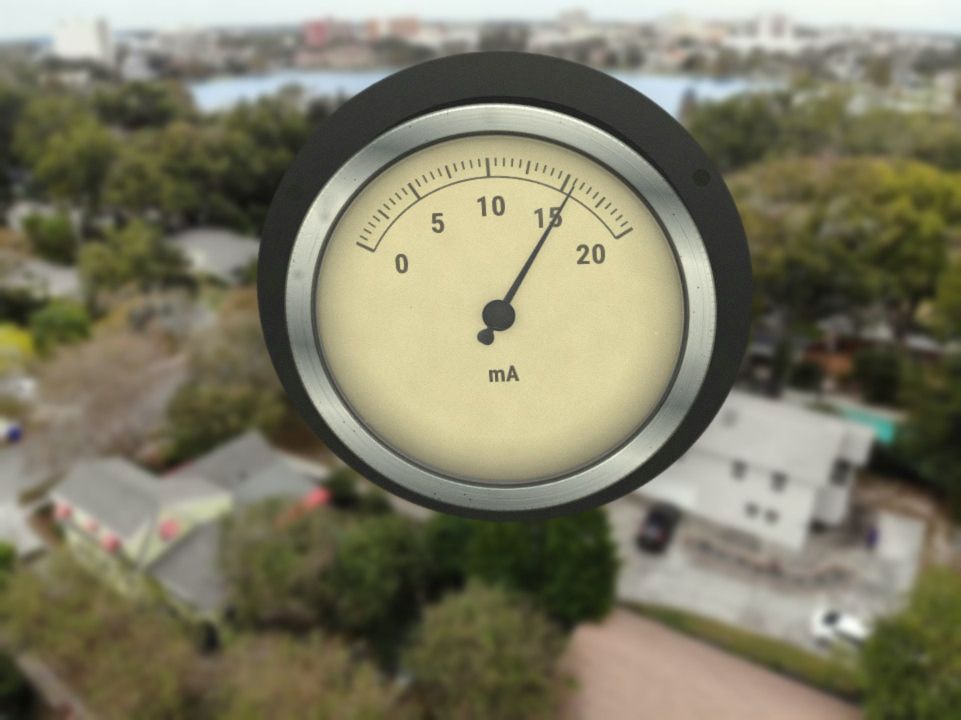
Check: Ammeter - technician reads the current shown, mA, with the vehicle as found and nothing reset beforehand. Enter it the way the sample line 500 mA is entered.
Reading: 15.5 mA
